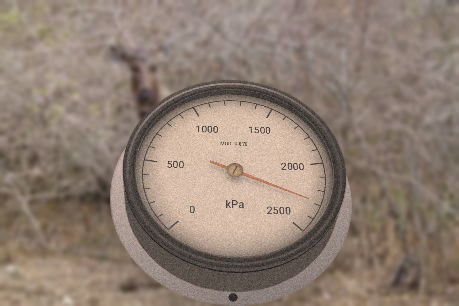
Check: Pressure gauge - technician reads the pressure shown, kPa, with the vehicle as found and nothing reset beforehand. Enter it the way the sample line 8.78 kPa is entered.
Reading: 2300 kPa
